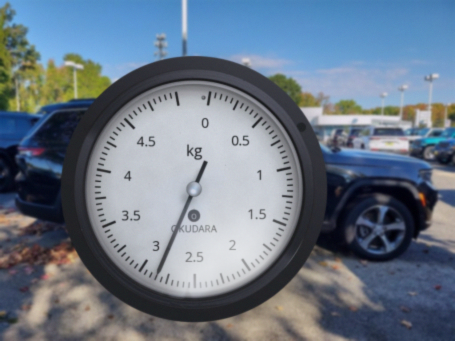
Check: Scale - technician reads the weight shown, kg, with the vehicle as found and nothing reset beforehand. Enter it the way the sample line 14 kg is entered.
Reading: 2.85 kg
